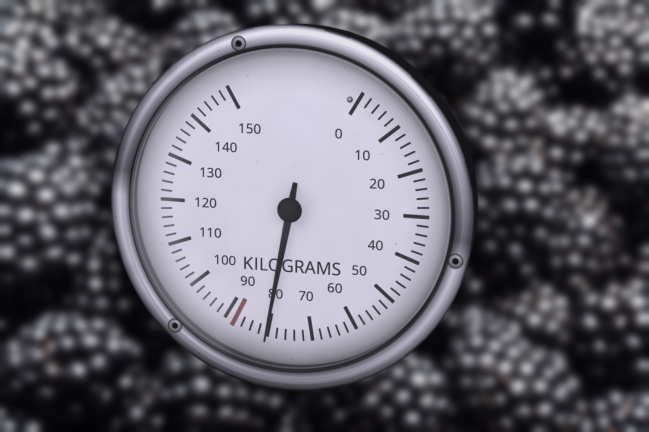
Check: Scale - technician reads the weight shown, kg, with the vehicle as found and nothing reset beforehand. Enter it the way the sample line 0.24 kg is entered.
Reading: 80 kg
